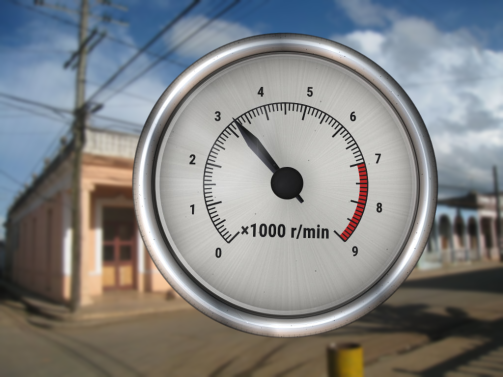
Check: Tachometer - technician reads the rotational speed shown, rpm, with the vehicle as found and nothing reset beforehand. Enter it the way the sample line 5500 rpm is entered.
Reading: 3200 rpm
